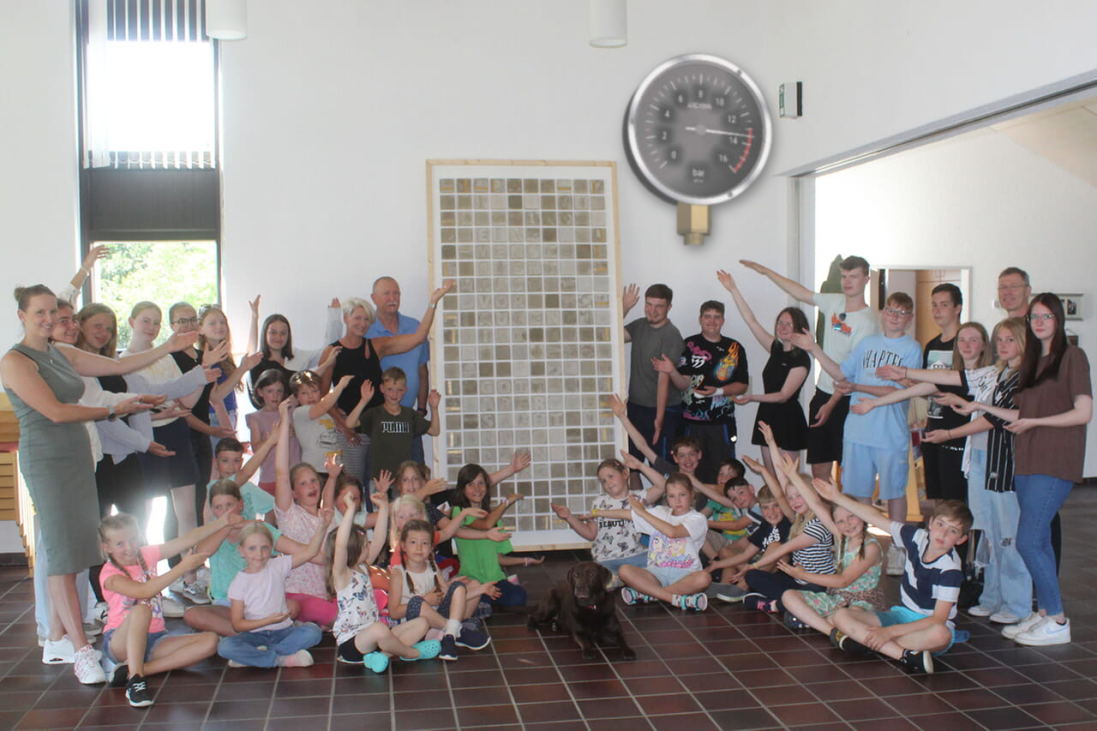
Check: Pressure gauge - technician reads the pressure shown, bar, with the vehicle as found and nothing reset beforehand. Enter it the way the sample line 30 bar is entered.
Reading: 13.5 bar
